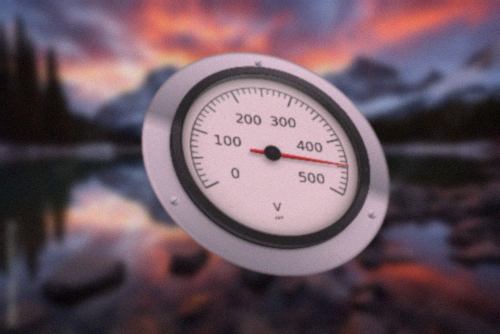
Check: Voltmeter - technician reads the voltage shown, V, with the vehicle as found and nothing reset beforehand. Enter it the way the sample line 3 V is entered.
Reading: 450 V
